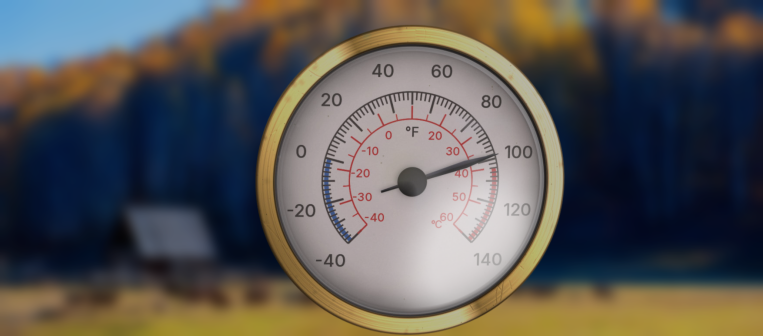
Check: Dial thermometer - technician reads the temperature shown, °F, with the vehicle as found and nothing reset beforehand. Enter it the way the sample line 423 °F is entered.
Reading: 98 °F
